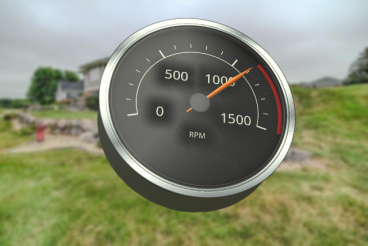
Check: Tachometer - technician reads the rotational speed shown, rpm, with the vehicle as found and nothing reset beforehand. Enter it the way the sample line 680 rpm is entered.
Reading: 1100 rpm
